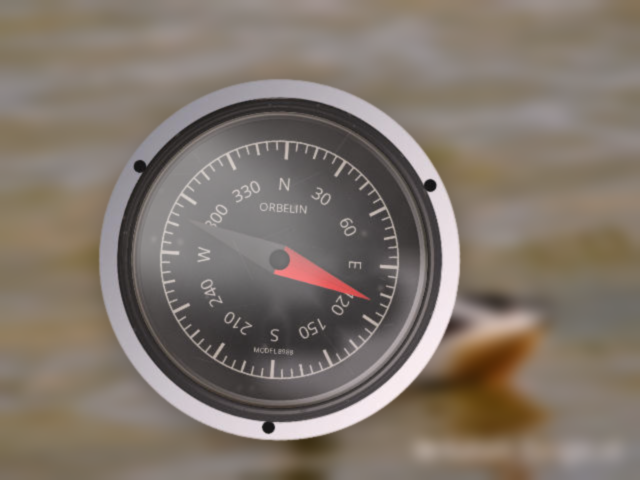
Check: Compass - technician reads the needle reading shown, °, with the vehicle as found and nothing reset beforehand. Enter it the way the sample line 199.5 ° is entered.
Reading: 110 °
